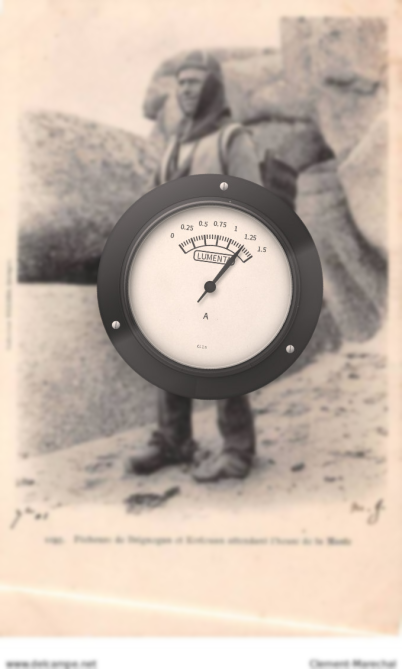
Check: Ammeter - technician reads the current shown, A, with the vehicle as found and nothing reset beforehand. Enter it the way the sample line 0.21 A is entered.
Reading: 1.25 A
